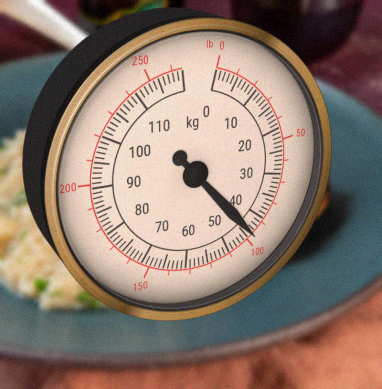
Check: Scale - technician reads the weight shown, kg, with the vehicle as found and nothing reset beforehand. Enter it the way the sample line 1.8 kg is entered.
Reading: 44 kg
